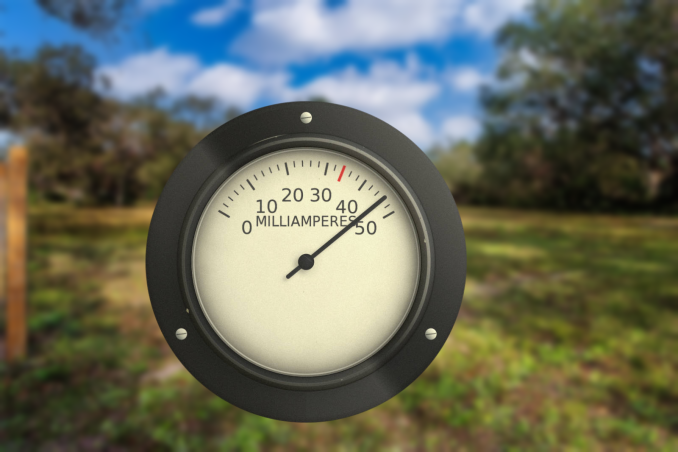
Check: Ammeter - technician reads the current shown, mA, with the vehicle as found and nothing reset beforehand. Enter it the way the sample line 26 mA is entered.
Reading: 46 mA
